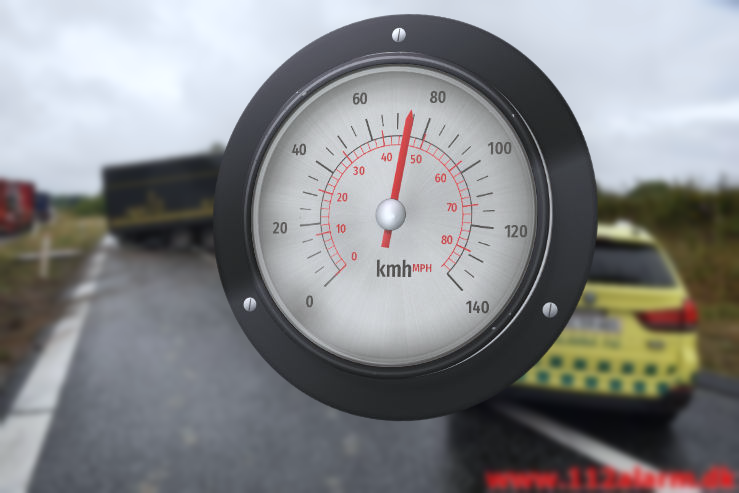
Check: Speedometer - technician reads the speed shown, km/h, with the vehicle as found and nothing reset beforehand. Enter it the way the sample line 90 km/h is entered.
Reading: 75 km/h
